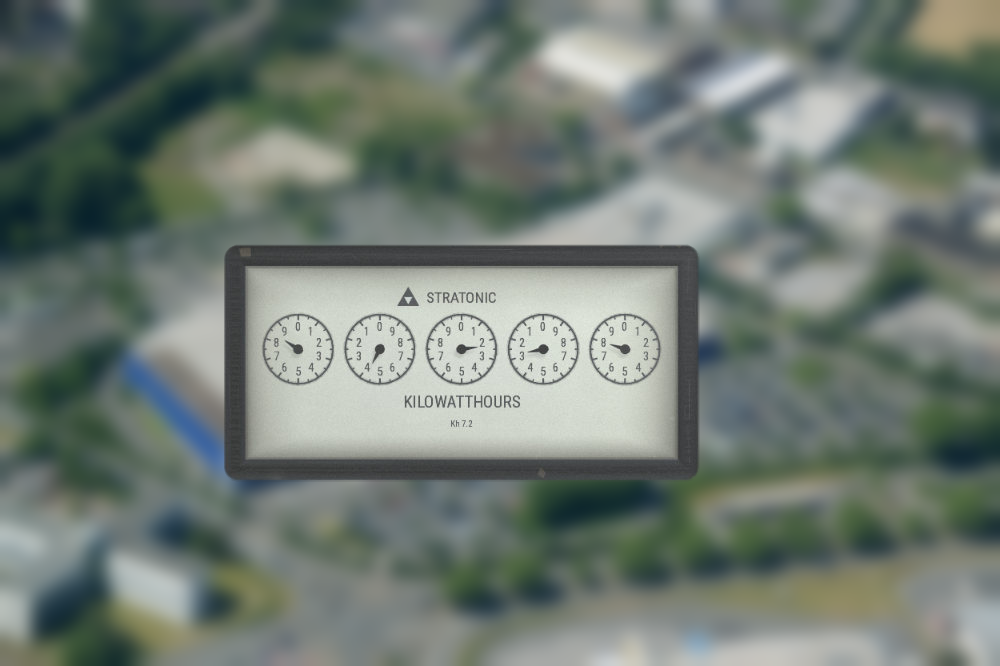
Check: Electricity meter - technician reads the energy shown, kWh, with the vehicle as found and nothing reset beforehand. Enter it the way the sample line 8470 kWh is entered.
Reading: 84228 kWh
